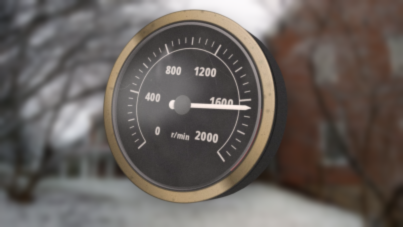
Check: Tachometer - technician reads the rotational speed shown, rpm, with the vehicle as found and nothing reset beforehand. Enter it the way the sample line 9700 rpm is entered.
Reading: 1650 rpm
